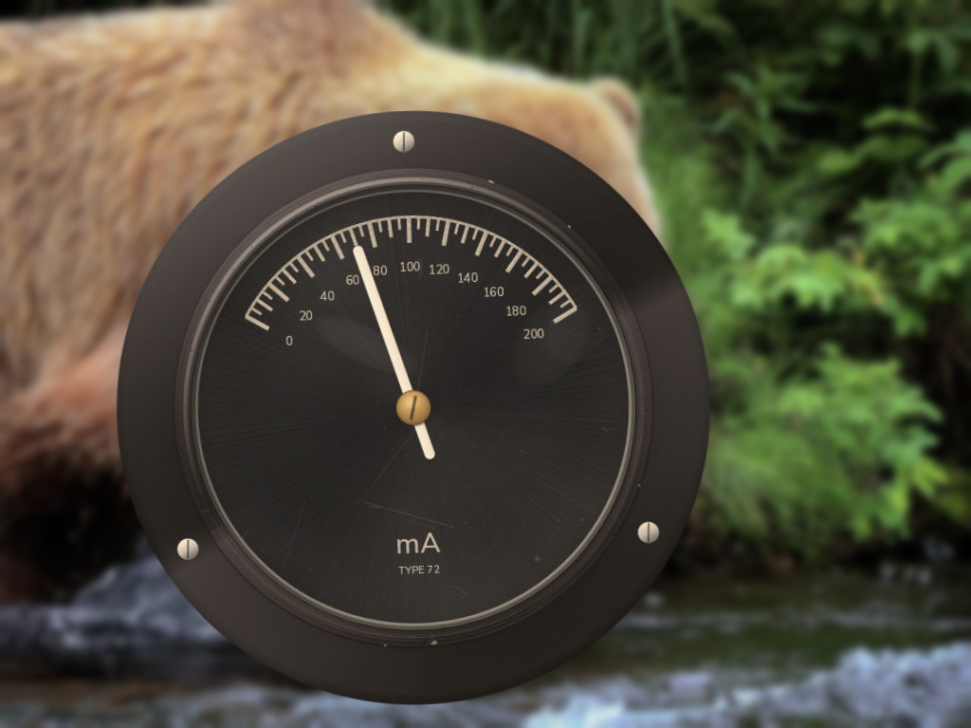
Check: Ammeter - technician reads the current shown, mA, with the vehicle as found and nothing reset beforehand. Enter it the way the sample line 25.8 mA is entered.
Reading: 70 mA
